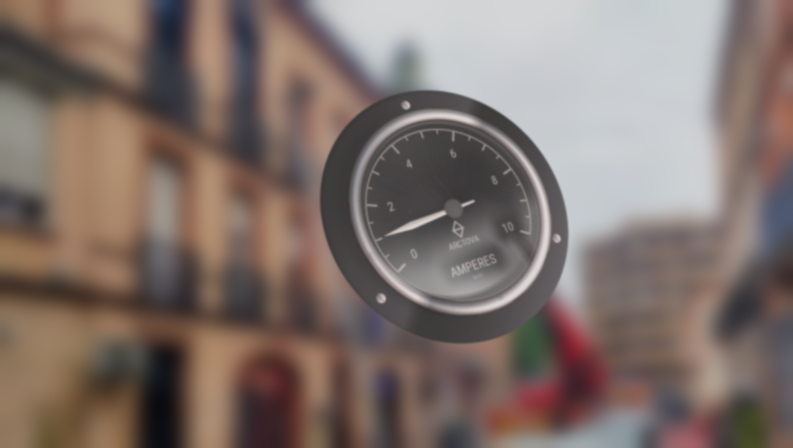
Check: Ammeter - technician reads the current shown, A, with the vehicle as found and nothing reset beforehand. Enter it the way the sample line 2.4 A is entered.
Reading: 1 A
